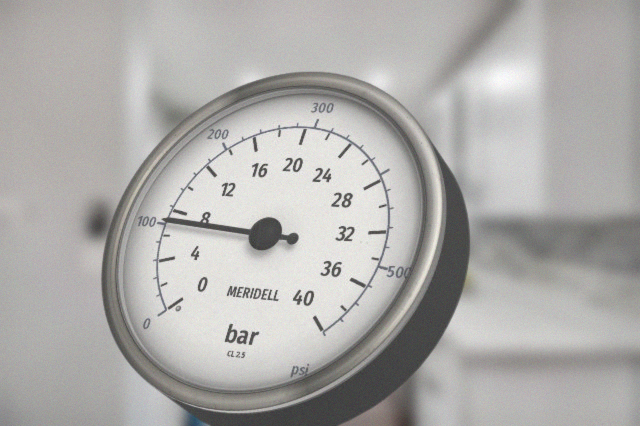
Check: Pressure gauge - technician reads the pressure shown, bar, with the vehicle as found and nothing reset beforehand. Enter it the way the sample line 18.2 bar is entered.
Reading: 7 bar
